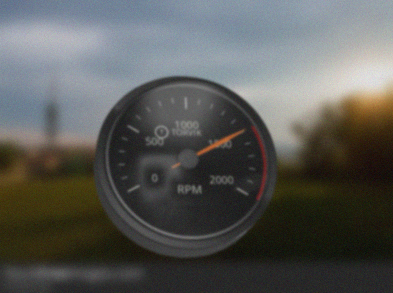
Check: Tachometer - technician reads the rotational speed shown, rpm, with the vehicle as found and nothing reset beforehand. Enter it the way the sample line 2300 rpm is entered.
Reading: 1500 rpm
